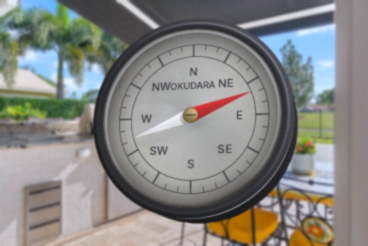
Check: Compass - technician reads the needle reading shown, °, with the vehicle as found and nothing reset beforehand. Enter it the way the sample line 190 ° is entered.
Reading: 70 °
